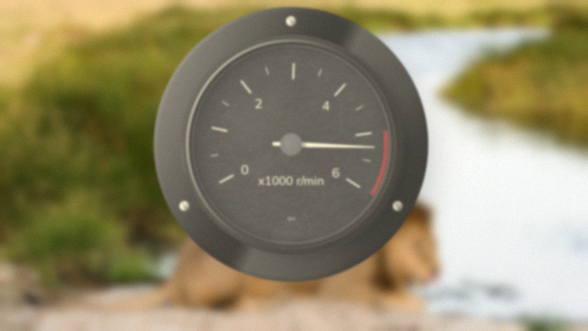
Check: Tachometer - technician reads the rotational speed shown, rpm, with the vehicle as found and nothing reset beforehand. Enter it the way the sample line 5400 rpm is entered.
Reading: 5250 rpm
